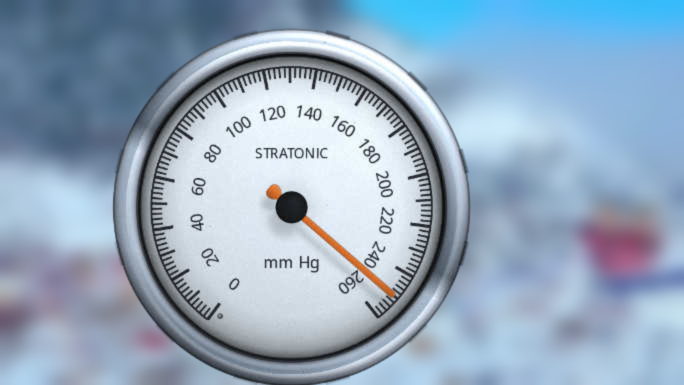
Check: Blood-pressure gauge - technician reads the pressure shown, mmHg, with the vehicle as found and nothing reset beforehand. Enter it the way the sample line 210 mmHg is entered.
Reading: 250 mmHg
